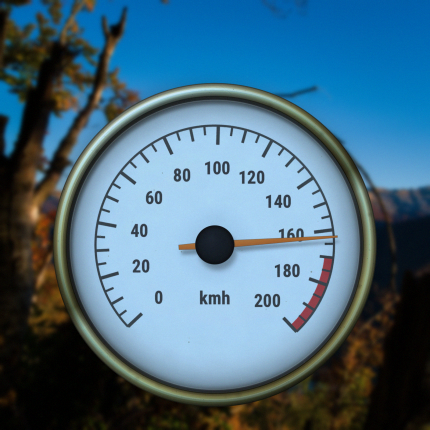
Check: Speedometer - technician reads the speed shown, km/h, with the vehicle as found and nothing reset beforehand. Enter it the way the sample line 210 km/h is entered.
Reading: 162.5 km/h
